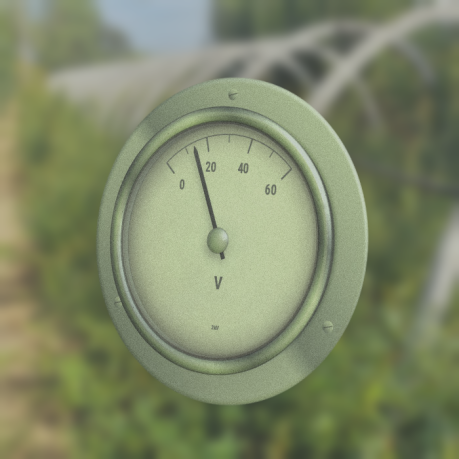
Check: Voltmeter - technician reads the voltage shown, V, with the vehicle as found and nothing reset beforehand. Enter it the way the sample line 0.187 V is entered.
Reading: 15 V
